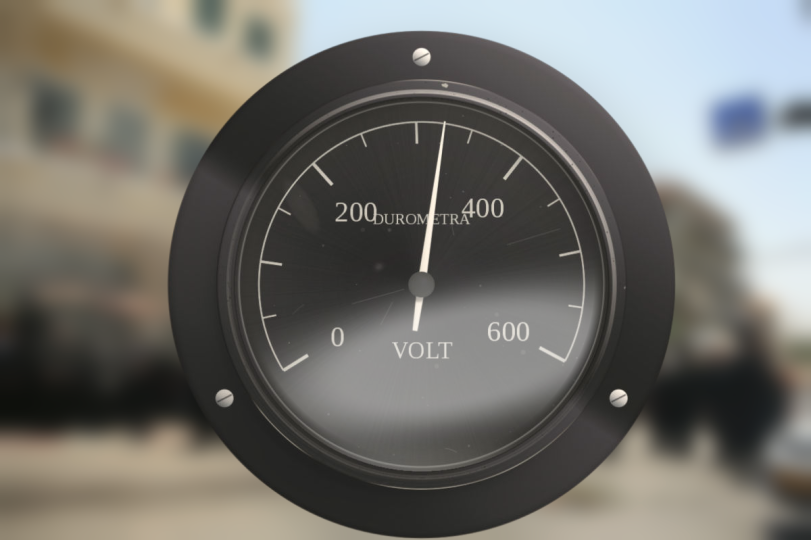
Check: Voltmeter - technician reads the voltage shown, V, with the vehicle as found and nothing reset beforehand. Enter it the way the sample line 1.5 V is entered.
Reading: 325 V
